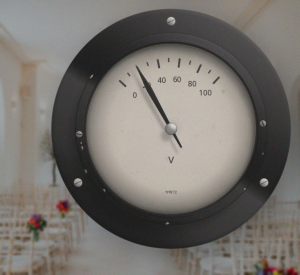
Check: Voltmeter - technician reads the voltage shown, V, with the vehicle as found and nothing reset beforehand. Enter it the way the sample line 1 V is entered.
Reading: 20 V
